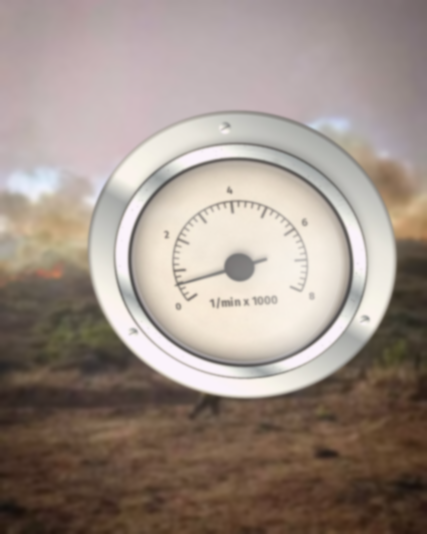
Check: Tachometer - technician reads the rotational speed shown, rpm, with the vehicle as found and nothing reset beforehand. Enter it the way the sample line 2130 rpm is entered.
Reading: 600 rpm
